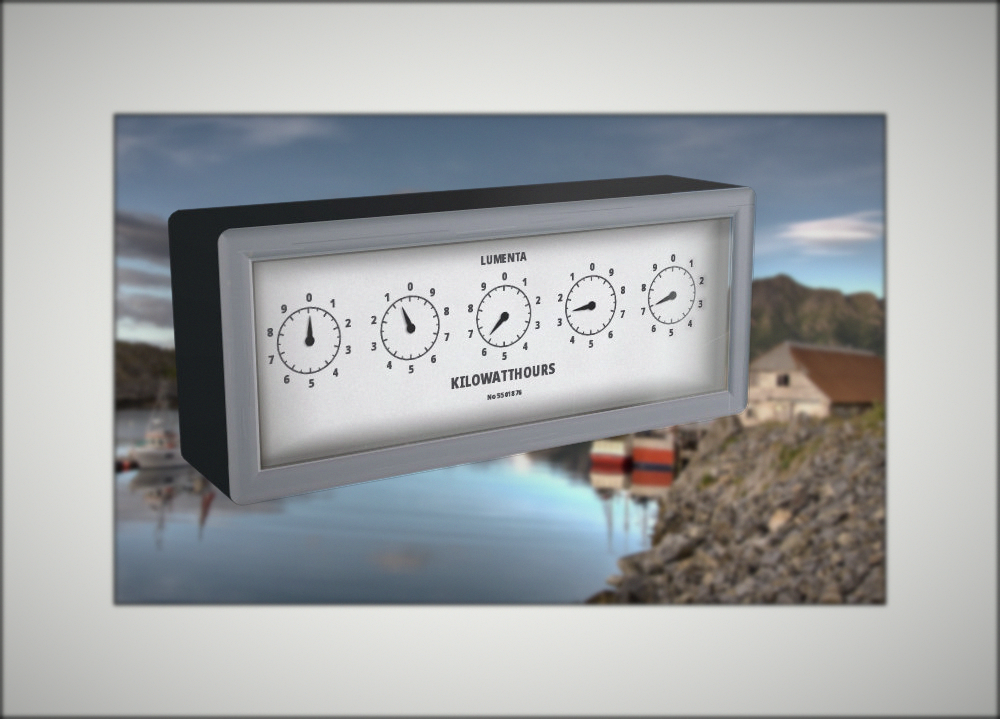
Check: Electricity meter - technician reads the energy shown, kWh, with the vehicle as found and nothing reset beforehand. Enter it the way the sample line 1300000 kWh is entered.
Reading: 627 kWh
